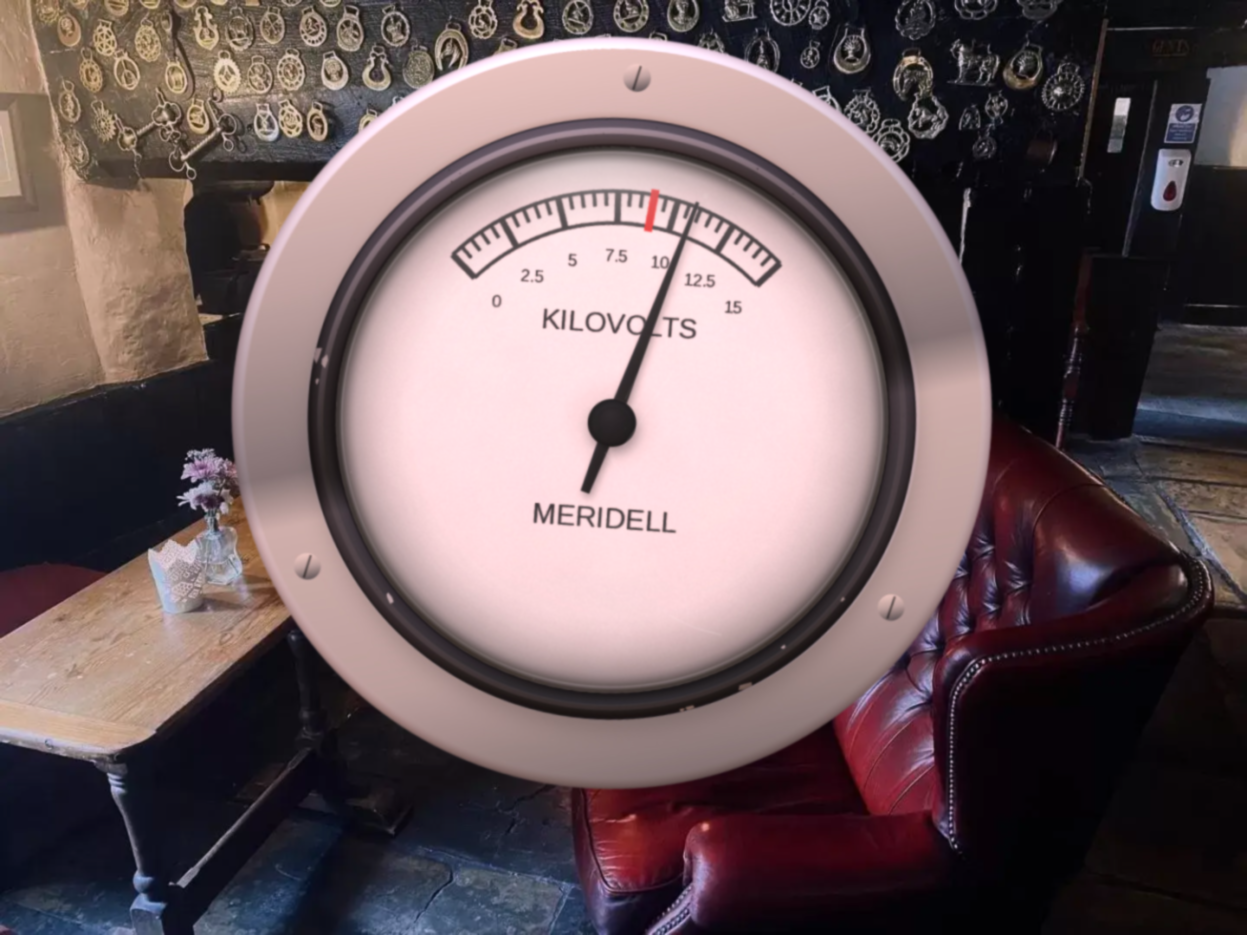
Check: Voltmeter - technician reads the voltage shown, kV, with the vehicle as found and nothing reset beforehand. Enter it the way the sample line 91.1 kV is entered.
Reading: 10.75 kV
